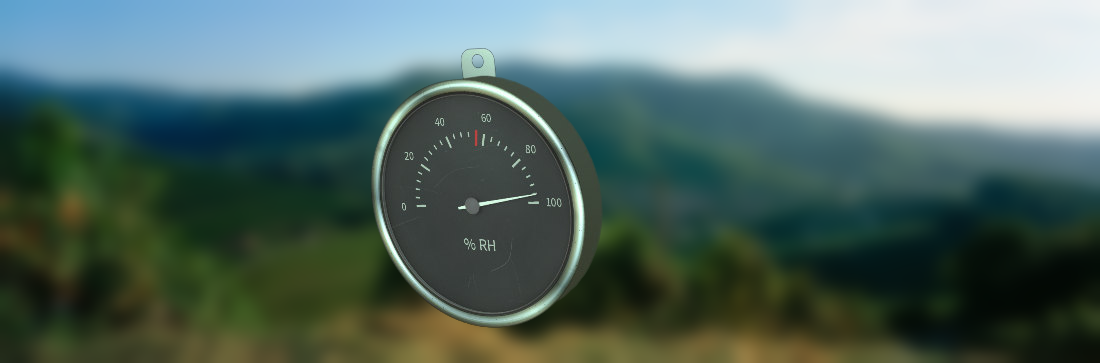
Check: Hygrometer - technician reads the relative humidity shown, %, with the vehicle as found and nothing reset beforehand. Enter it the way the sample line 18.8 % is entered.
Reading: 96 %
